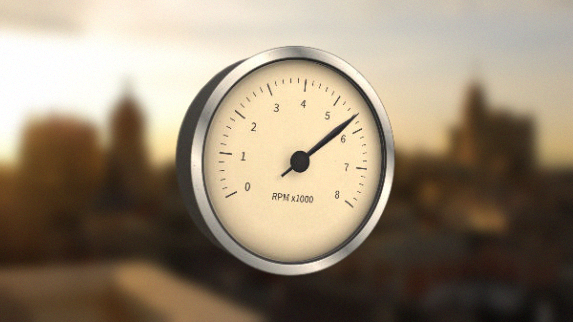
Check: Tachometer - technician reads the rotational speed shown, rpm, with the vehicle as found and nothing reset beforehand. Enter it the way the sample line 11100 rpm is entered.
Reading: 5600 rpm
